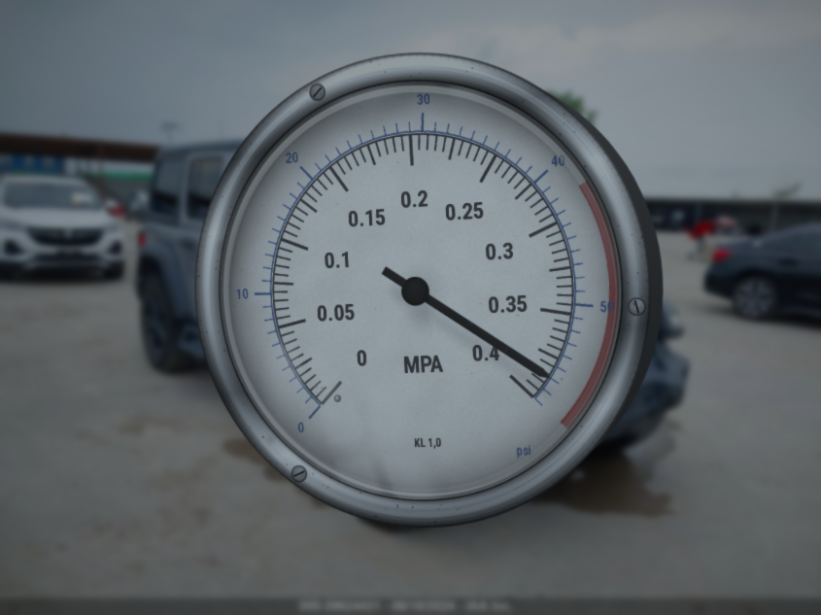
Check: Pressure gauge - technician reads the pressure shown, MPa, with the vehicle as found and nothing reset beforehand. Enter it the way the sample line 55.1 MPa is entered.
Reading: 0.385 MPa
